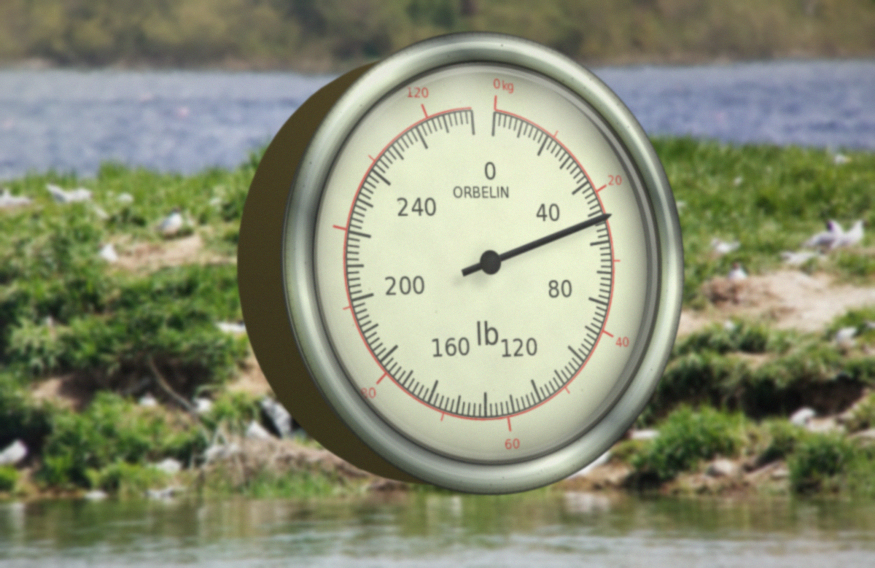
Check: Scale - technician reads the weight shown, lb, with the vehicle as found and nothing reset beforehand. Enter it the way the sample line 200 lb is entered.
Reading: 52 lb
